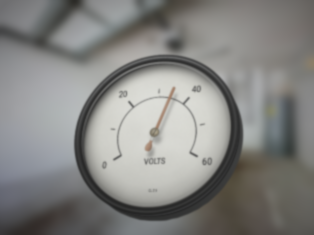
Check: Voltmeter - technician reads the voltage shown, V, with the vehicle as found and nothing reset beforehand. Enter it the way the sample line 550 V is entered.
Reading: 35 V
